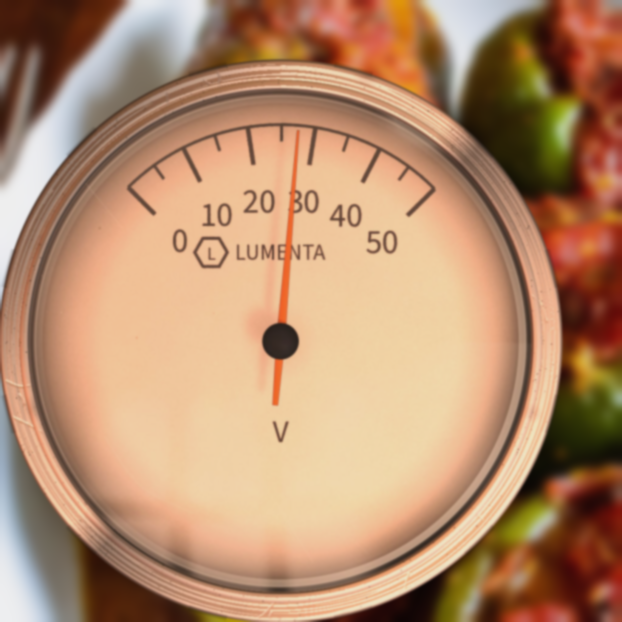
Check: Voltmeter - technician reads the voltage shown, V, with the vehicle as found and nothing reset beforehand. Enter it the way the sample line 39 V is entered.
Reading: 27.5 V
